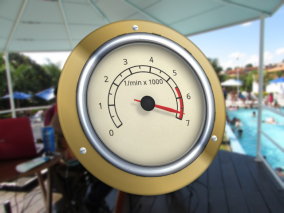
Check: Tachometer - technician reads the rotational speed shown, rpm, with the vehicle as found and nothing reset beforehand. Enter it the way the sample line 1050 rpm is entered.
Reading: 6750 rpm
